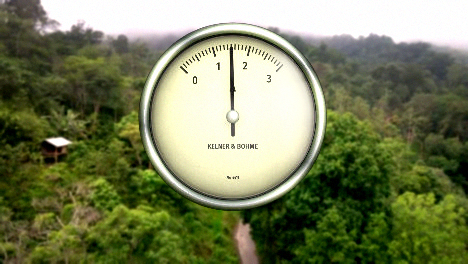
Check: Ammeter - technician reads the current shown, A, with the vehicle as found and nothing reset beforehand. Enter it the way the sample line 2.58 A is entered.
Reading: 1.5 A
